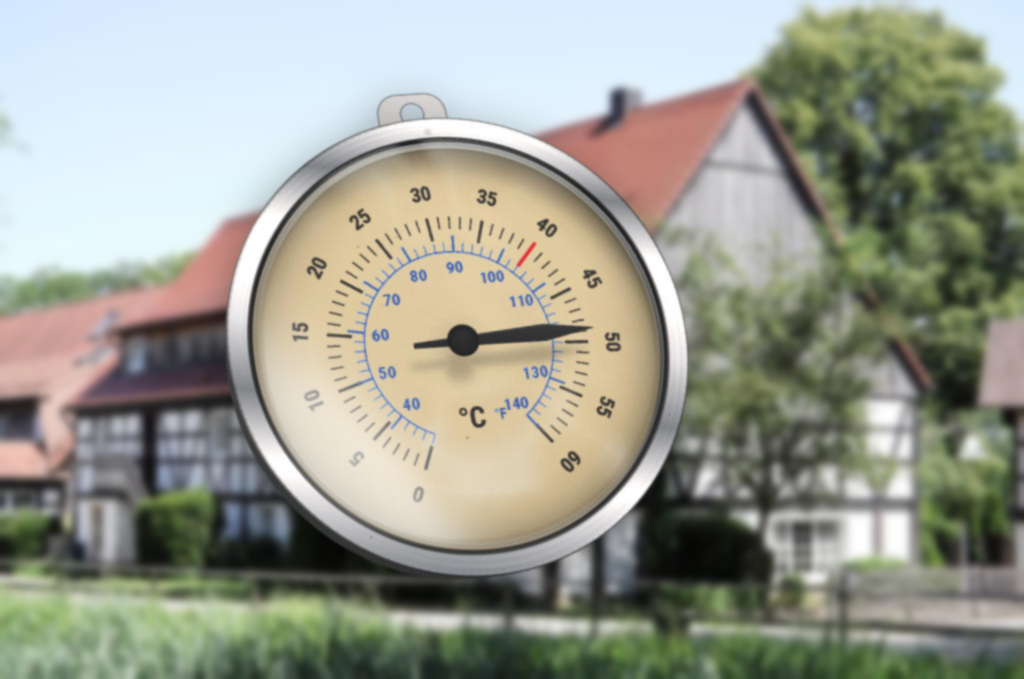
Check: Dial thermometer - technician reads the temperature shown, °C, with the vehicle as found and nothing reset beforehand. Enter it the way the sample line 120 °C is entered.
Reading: 49 °C
